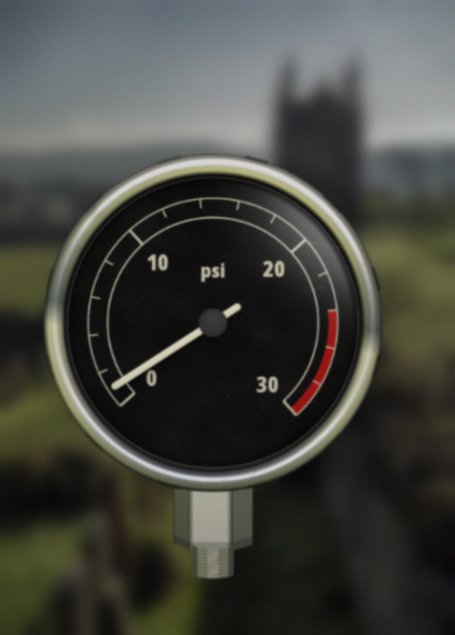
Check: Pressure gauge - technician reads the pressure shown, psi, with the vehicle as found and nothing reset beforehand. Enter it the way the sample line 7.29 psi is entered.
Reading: 1 psi
